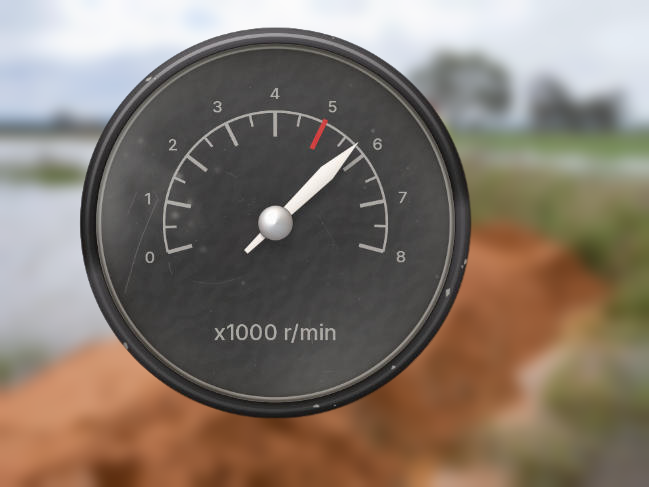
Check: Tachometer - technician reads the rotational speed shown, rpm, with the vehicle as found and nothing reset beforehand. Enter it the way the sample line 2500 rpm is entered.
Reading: 5750 rpm
